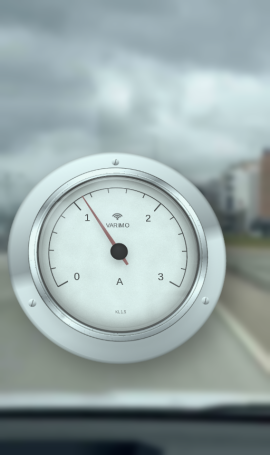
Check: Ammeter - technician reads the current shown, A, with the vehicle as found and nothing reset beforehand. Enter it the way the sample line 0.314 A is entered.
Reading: 1.1 A
